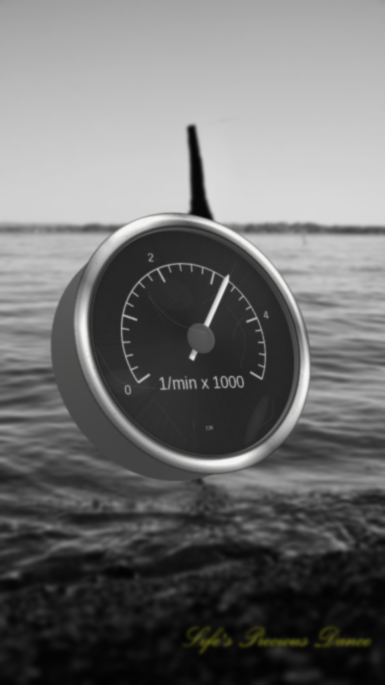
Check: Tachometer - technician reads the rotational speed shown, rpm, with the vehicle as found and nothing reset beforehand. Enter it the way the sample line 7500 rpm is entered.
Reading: 3200 rpm
